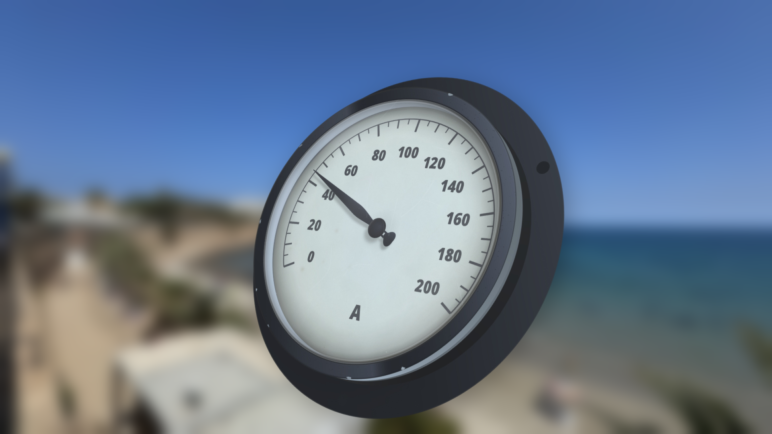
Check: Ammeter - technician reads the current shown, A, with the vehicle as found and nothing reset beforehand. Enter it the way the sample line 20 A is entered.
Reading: 45 A
